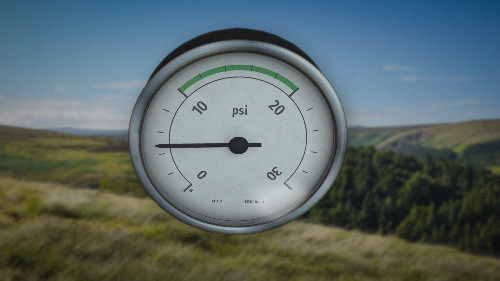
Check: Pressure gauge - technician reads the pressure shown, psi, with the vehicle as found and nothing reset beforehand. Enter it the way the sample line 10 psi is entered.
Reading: 5 psi
